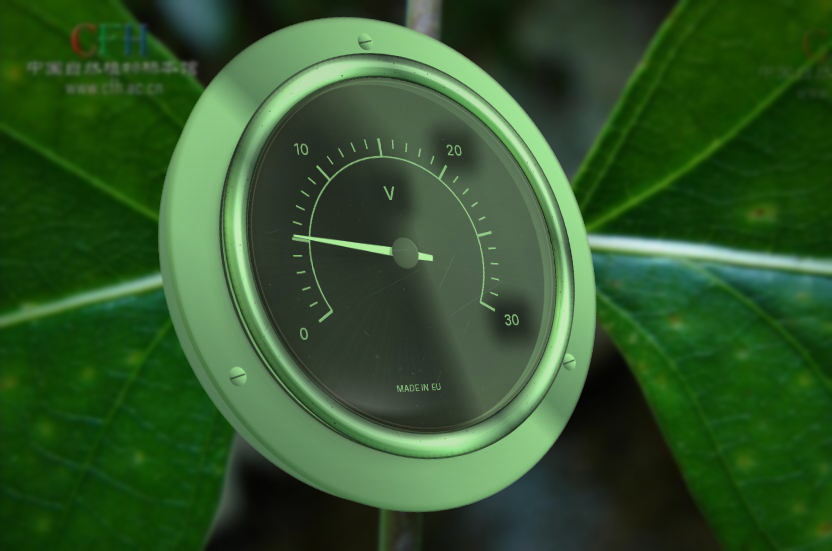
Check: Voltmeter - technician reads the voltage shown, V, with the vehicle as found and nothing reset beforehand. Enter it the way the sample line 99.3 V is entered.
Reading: 5 V
